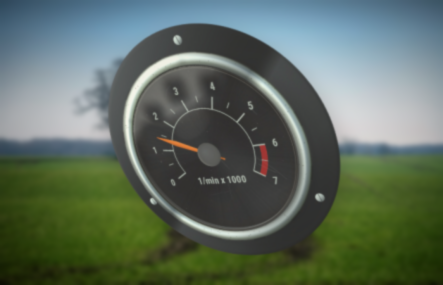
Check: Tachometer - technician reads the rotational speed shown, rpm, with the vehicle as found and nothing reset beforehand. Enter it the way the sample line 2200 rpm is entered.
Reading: 1500 rpm
